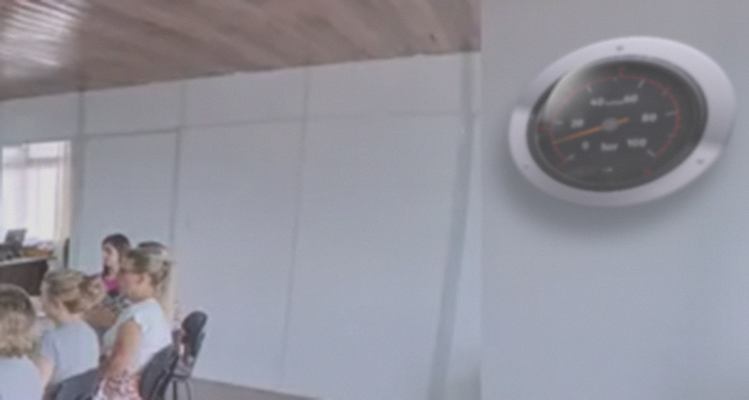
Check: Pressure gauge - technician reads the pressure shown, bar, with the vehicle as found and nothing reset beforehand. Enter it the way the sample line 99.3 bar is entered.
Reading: 10 bar
